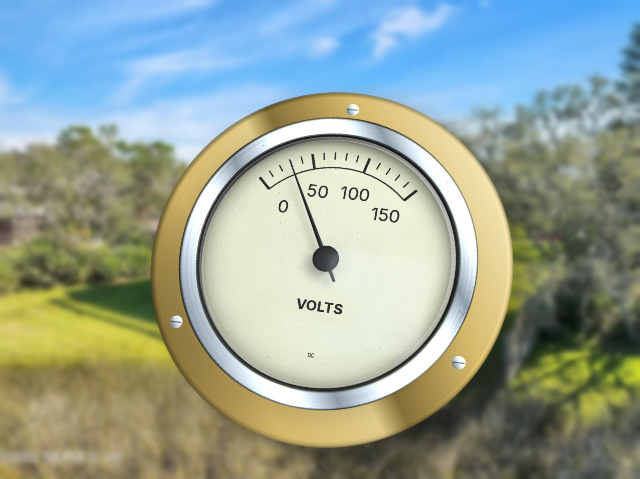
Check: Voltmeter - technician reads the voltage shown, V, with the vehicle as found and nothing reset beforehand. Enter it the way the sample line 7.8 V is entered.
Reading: 30 V
